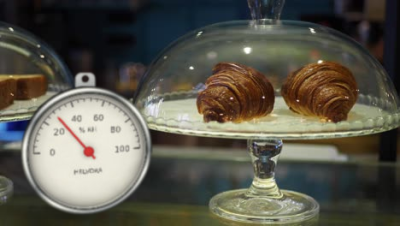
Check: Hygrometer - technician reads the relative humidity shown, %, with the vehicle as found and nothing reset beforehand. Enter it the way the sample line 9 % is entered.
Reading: 28 %
